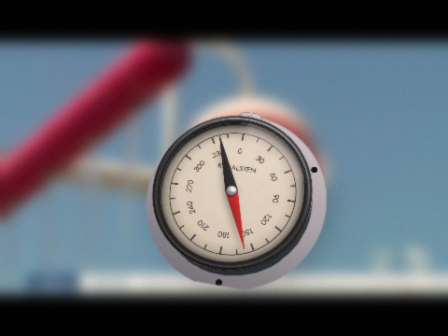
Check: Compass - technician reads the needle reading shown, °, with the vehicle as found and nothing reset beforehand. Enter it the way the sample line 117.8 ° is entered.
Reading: 157.5 °
